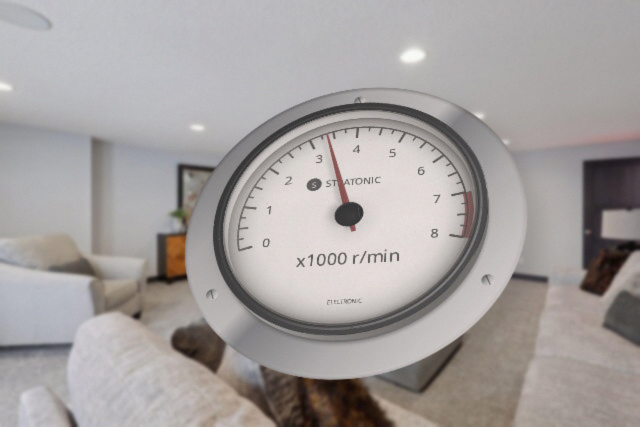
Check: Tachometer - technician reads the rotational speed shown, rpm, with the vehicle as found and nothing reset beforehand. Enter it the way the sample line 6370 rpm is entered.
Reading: 3375 rpm
